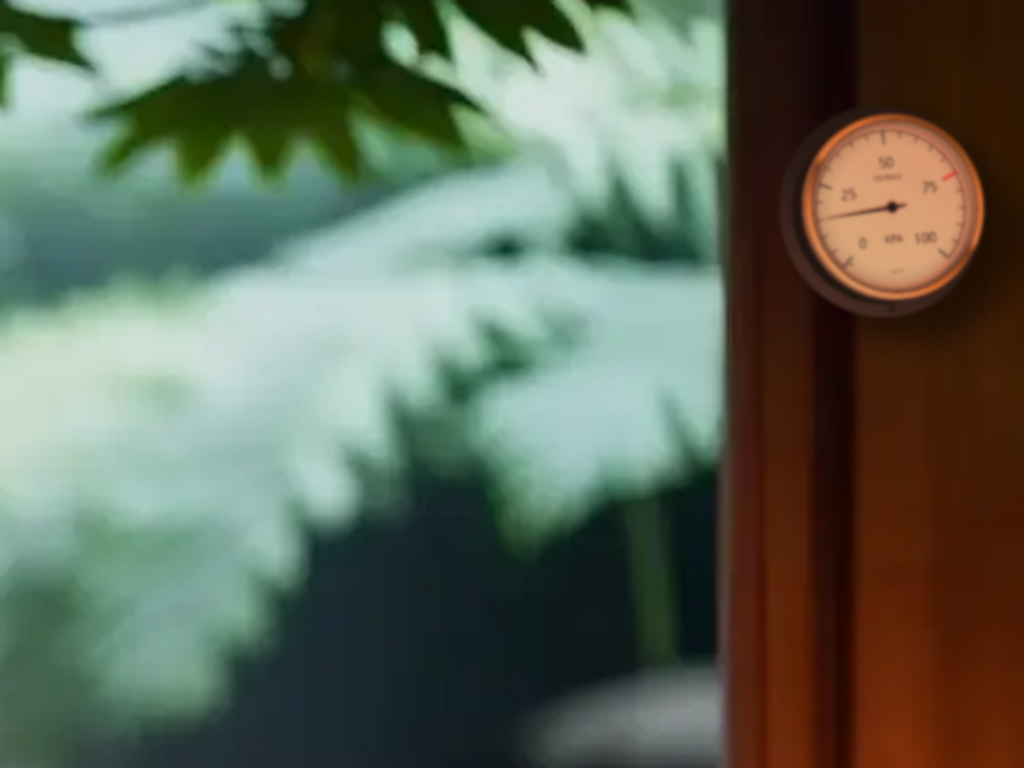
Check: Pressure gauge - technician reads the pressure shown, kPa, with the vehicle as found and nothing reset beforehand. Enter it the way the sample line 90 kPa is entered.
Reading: 15 kPa
